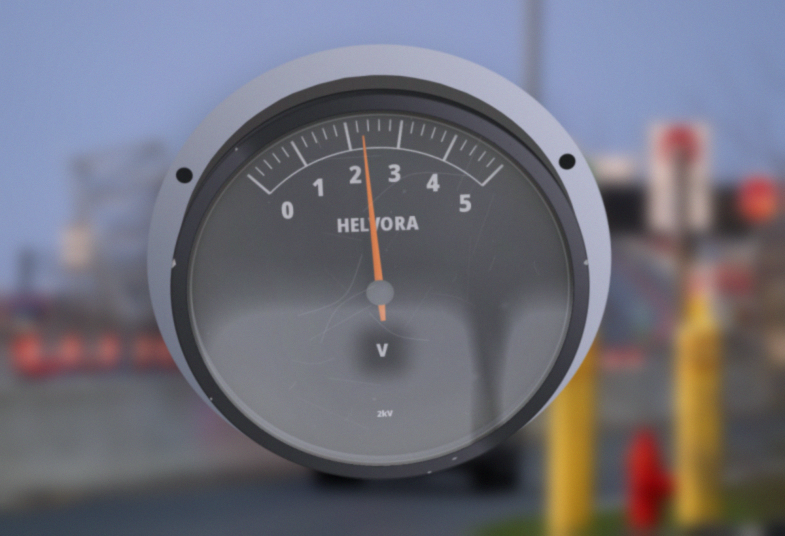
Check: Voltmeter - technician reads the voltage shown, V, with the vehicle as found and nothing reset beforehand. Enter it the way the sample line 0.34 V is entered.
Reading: 2.3 V
